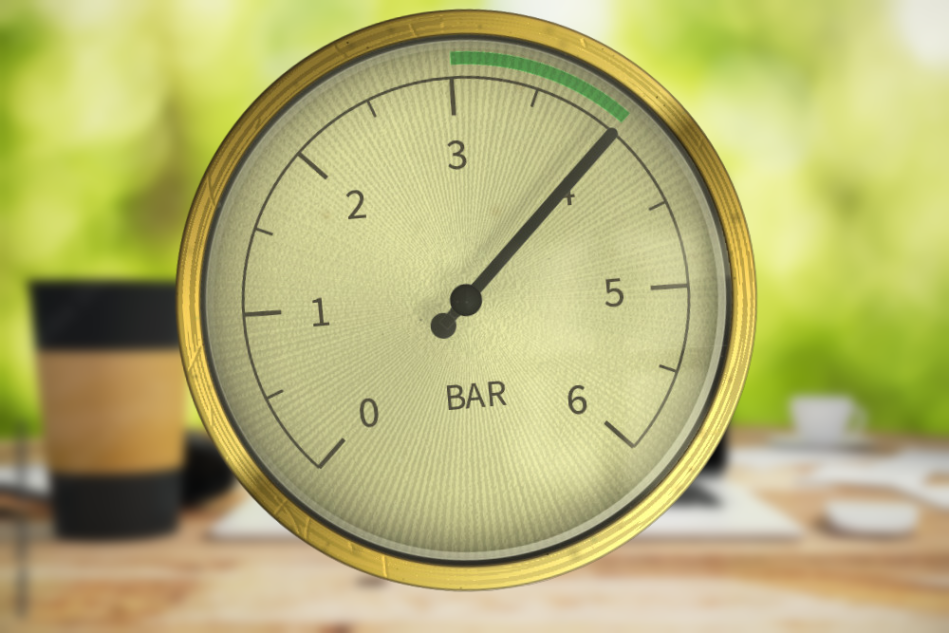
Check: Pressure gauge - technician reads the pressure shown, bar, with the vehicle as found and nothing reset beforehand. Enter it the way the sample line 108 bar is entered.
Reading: 4 bar
